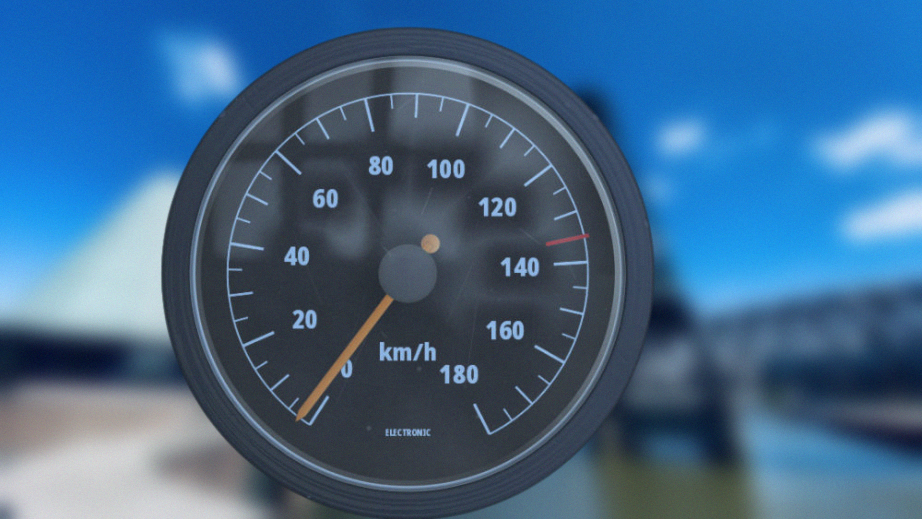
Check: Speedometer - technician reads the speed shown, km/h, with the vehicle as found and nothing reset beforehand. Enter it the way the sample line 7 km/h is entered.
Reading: 2.5 km/h
